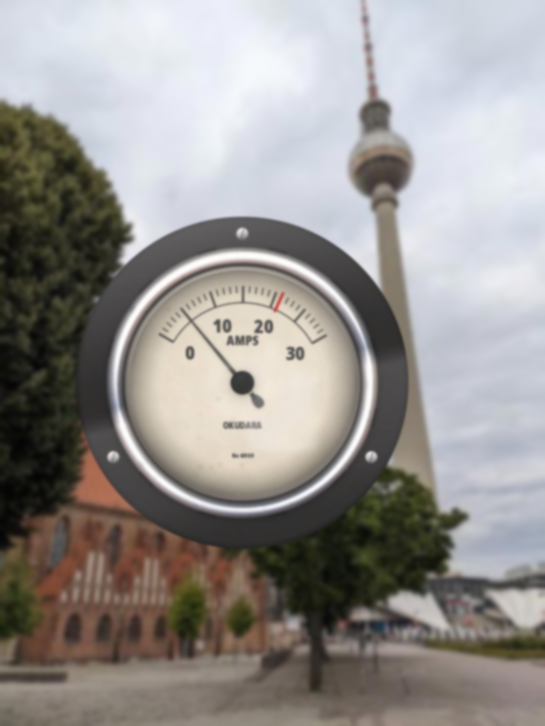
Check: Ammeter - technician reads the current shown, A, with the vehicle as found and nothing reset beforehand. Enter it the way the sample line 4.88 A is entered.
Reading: 5 A
